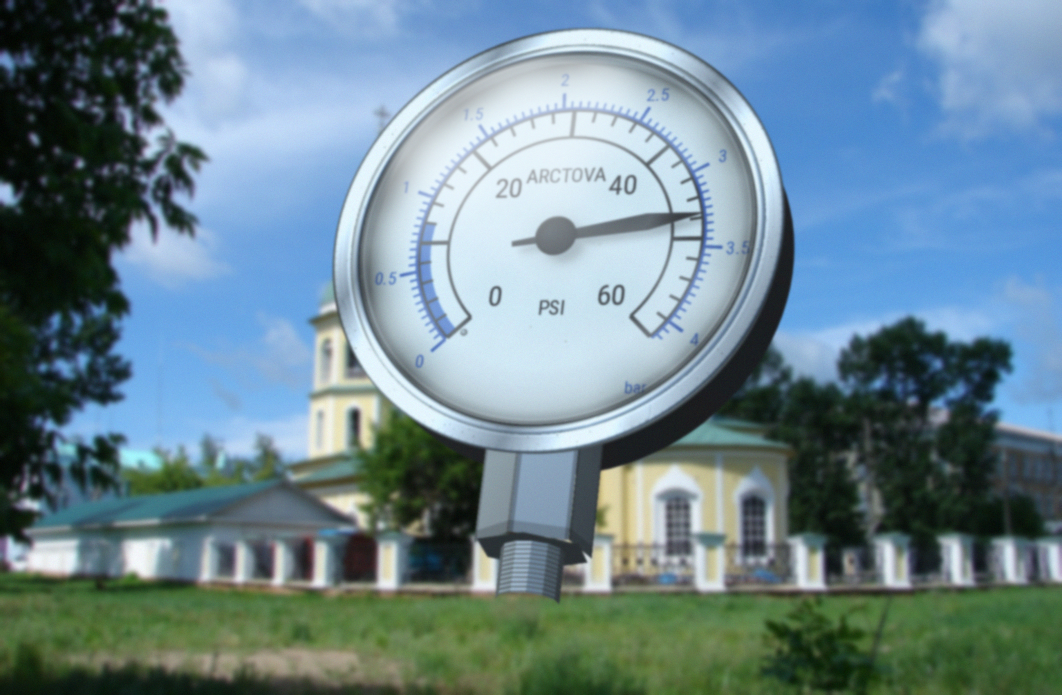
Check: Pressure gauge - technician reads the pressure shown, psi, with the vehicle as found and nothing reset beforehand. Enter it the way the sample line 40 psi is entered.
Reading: 48 psi
